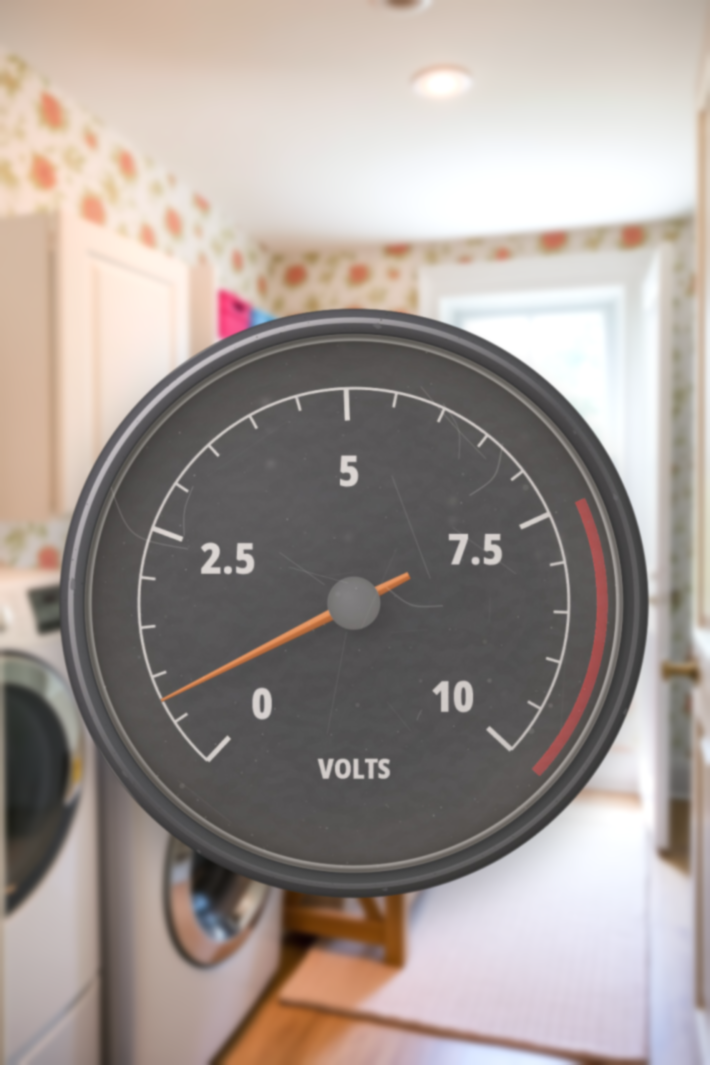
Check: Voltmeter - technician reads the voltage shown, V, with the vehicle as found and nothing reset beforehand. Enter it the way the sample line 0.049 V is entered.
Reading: 0.75 V
